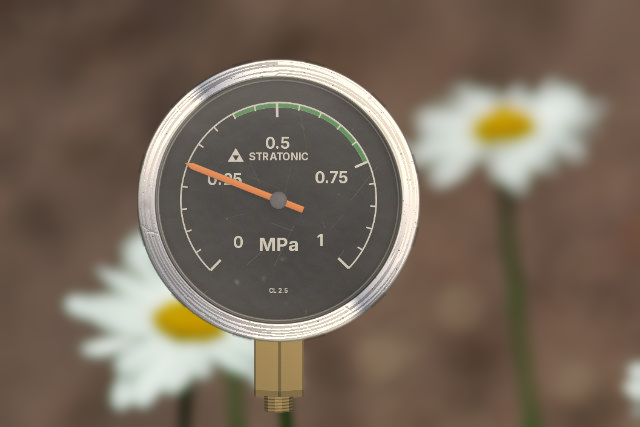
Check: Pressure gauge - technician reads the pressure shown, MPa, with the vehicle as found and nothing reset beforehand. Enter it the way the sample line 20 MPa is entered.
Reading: 0.25 MPa
